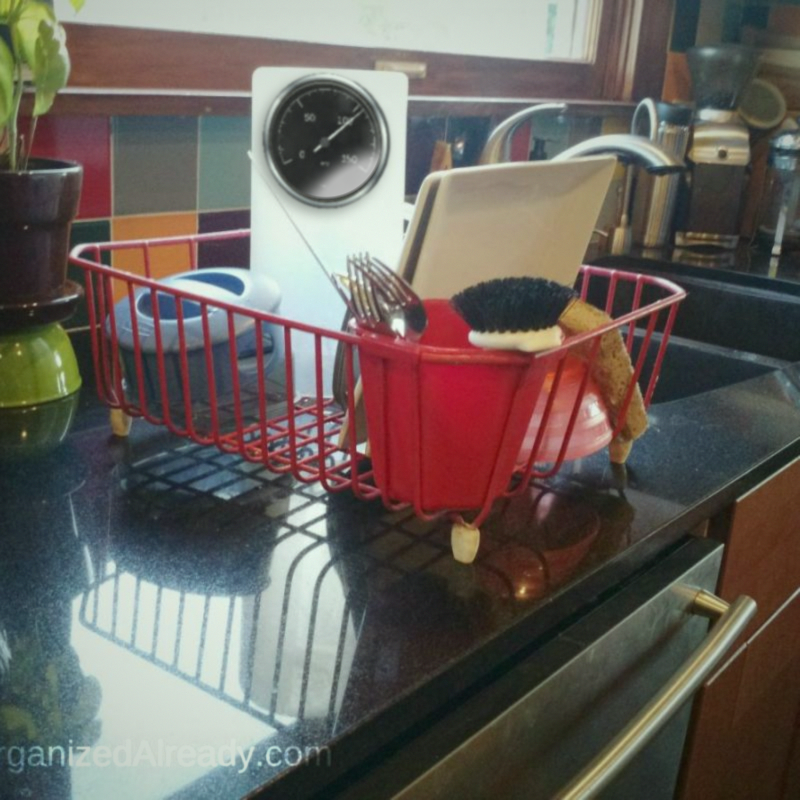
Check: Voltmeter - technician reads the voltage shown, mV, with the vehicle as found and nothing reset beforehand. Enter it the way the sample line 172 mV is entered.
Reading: 105 mV
